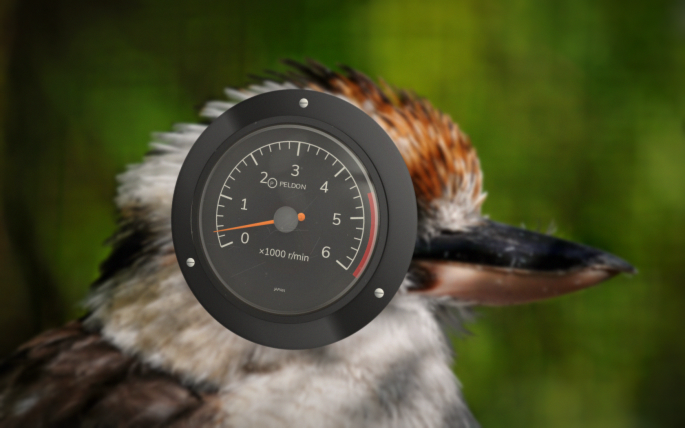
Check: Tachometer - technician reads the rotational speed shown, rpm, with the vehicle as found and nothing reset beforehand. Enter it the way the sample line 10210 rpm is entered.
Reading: 300 rpm
